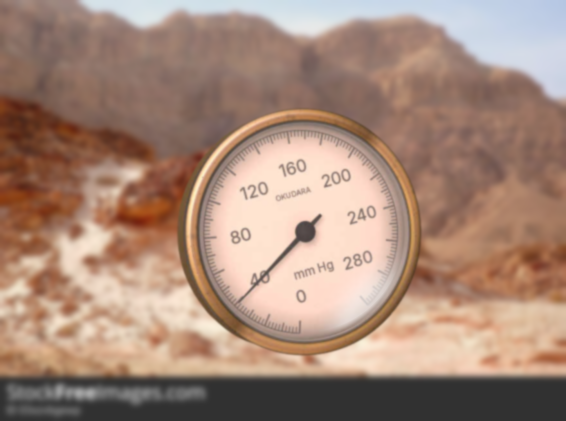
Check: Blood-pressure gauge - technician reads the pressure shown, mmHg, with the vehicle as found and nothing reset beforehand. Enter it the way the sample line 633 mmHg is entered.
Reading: 40 mmHg
